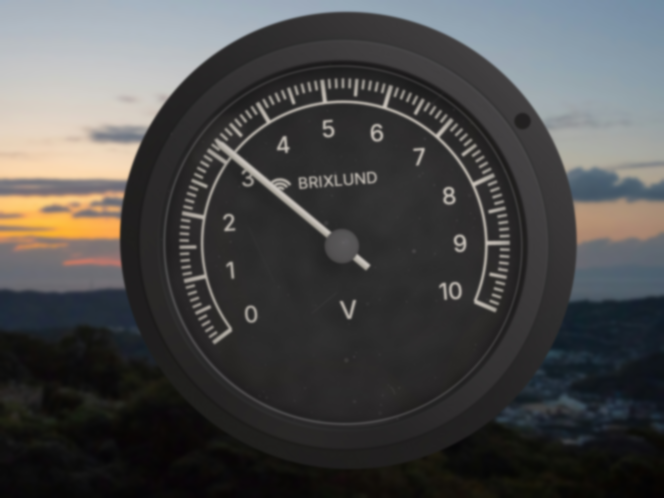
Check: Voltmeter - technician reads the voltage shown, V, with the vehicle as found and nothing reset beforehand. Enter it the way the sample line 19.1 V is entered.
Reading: 3.2 V
